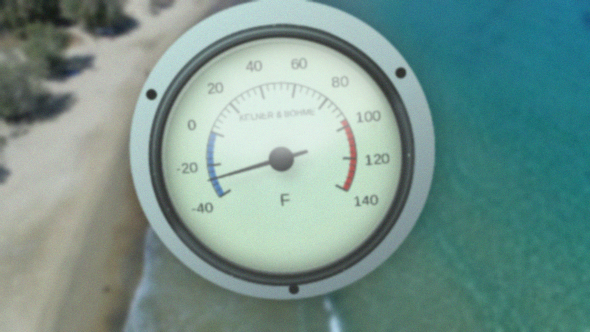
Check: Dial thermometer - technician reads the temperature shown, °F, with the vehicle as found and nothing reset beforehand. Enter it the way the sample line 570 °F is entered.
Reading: -28 °F
